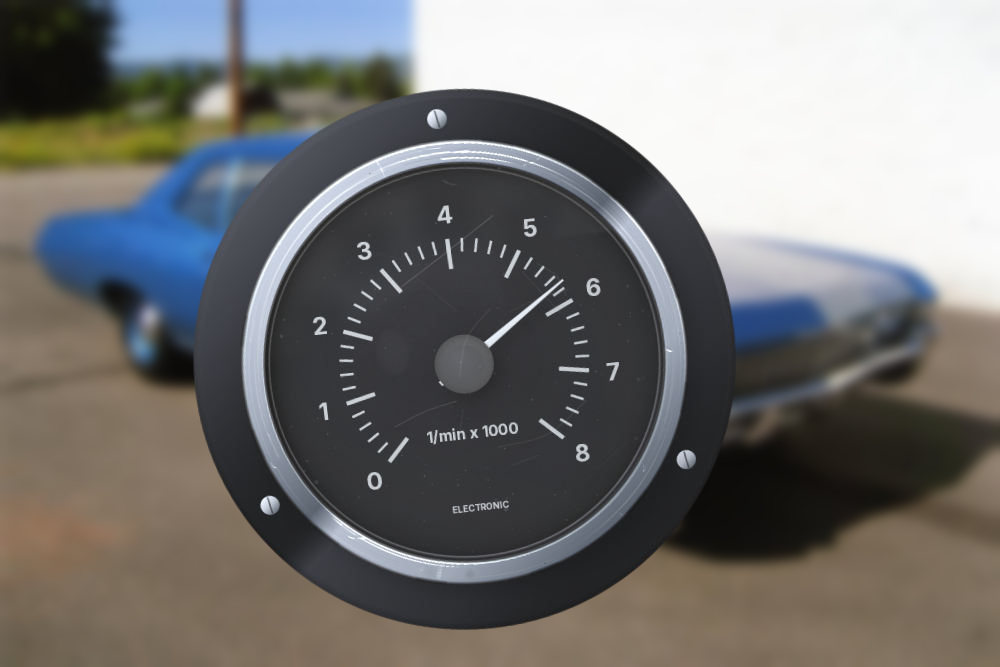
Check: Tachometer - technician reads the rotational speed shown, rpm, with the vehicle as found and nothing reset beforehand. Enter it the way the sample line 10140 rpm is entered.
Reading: 5700 rpm
